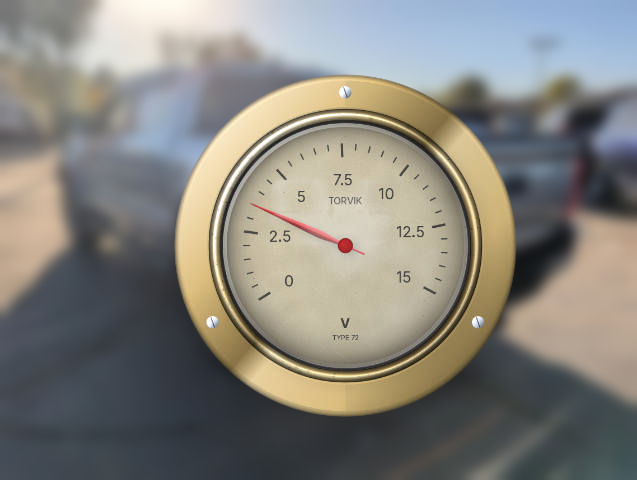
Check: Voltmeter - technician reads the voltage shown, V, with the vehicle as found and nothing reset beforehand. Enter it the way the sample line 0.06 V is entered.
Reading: 3.5 V
